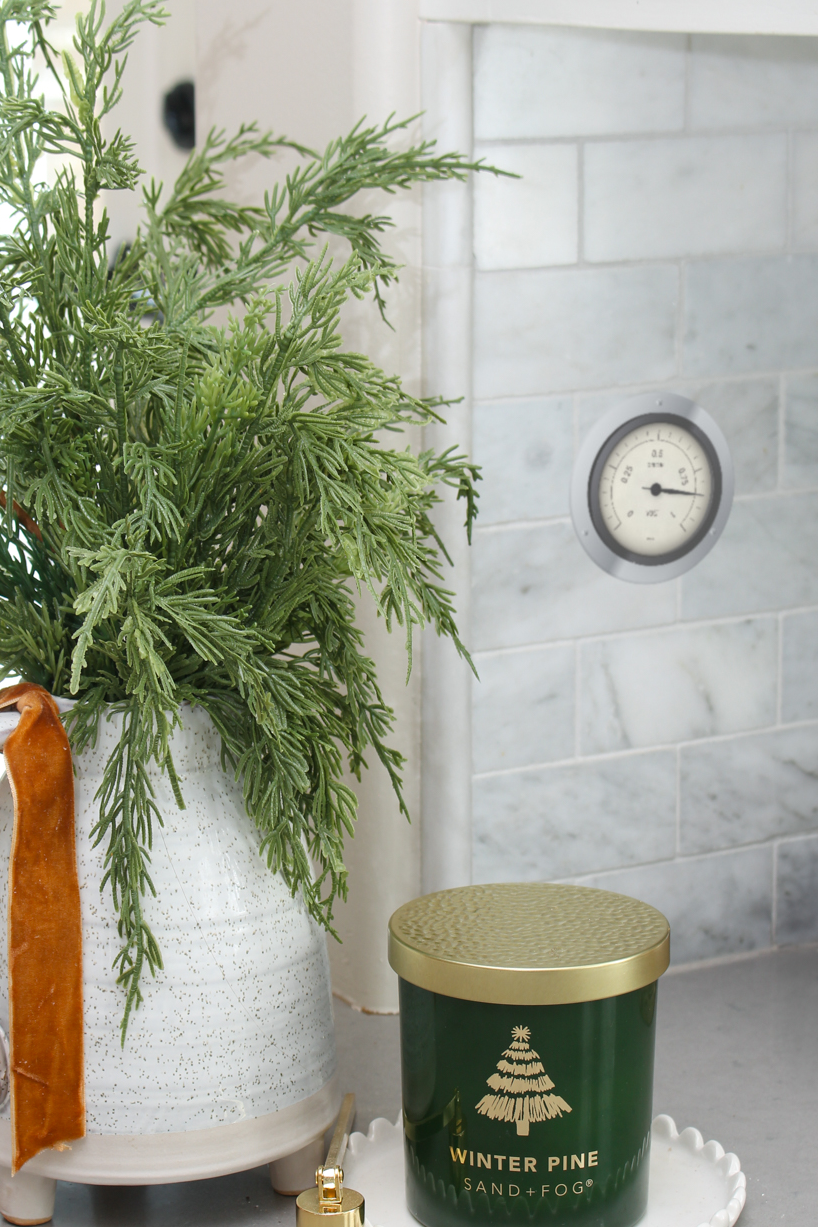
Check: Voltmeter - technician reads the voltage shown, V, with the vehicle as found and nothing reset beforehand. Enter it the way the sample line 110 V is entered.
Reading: 0.85 V
